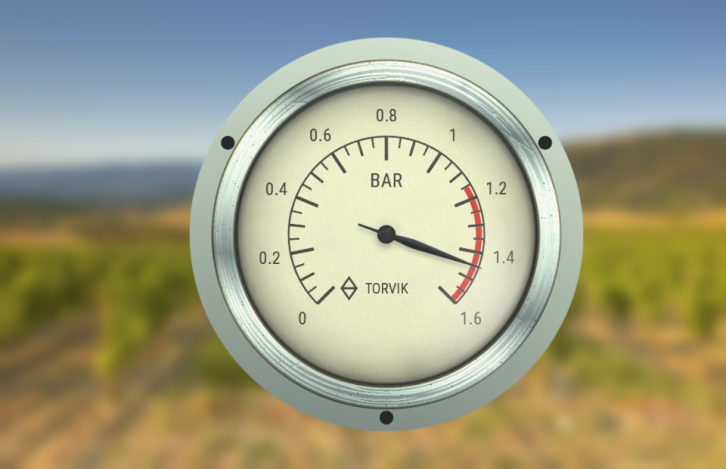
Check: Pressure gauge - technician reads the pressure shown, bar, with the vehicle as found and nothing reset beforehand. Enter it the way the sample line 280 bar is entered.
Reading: 1.45 bar
